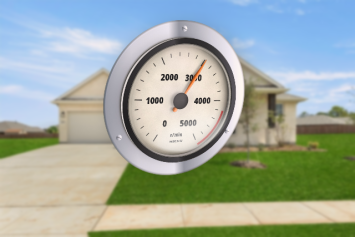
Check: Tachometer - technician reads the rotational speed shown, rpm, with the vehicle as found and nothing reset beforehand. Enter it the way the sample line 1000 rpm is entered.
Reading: 3000 rpm
